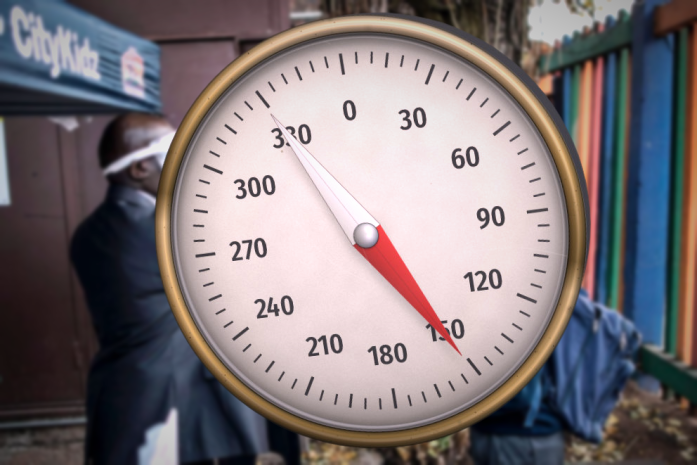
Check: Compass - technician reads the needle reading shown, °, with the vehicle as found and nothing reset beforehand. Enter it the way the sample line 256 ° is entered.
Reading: 150 °
